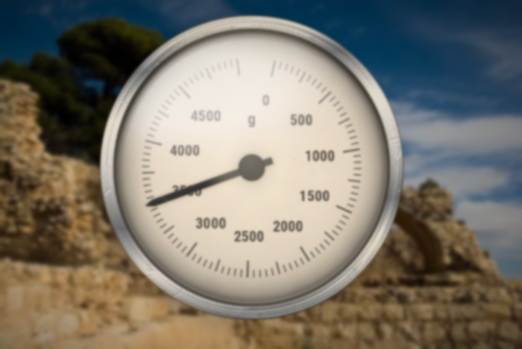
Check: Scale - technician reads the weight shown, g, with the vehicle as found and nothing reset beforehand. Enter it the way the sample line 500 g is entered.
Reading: 3500 g
